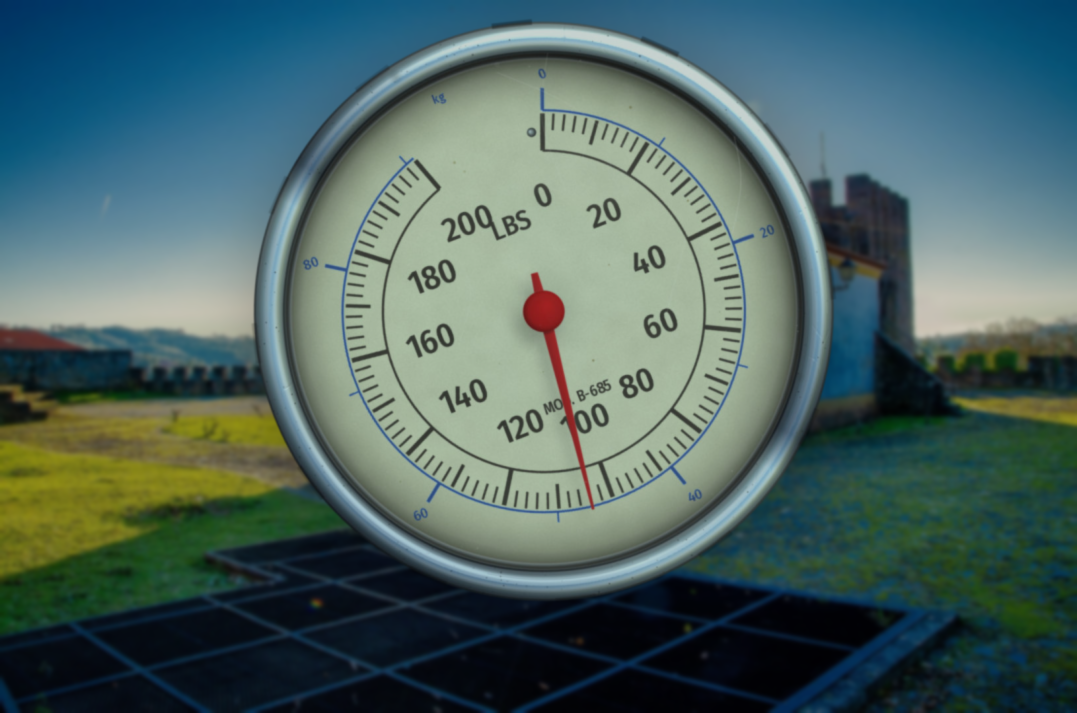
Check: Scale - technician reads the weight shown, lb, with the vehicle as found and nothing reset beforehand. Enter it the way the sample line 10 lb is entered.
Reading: 104 lb
